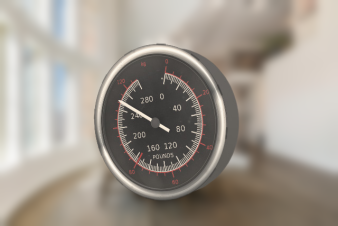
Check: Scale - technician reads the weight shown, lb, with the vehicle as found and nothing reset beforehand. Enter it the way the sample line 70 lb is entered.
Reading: 250 lb
